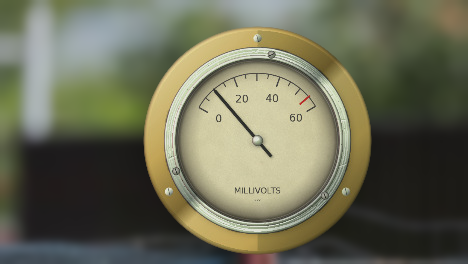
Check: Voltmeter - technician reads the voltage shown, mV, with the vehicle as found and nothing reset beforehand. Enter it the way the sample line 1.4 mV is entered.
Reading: 10 mV
